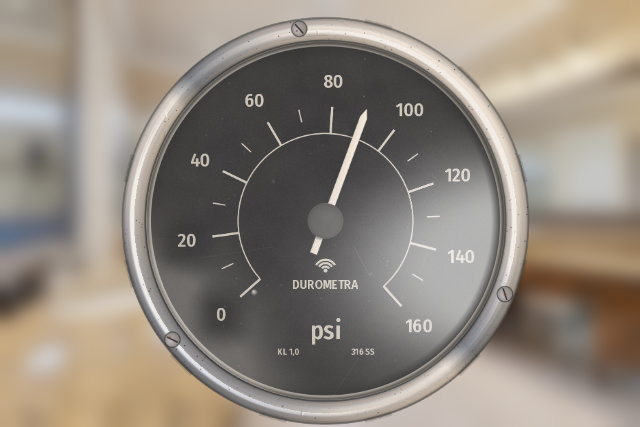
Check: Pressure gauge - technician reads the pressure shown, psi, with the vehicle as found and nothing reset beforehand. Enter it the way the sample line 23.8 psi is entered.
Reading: 90 psi
